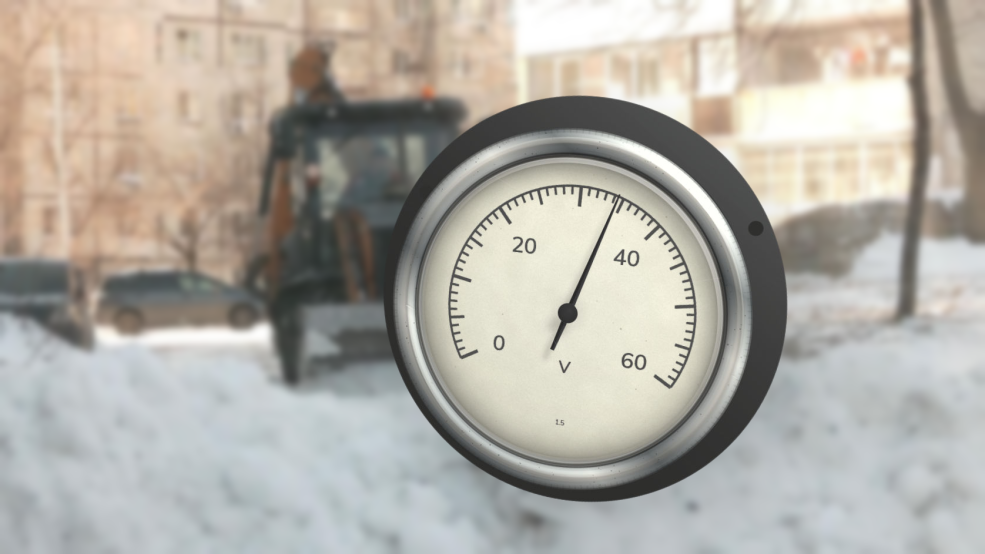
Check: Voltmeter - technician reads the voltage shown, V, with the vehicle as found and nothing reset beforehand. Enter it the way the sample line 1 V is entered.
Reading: 34.5 V
